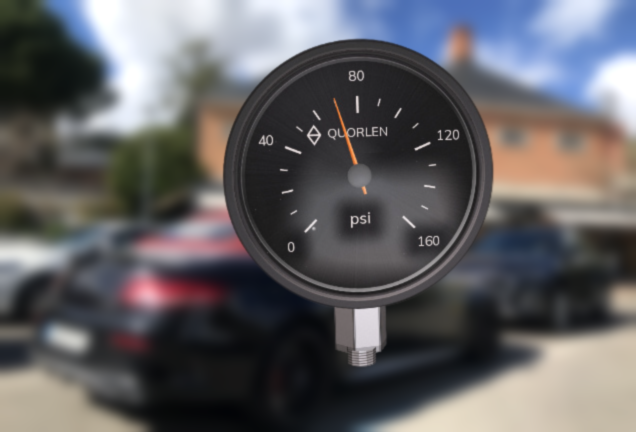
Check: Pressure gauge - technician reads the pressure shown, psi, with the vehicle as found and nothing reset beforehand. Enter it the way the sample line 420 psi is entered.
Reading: 70 psi
